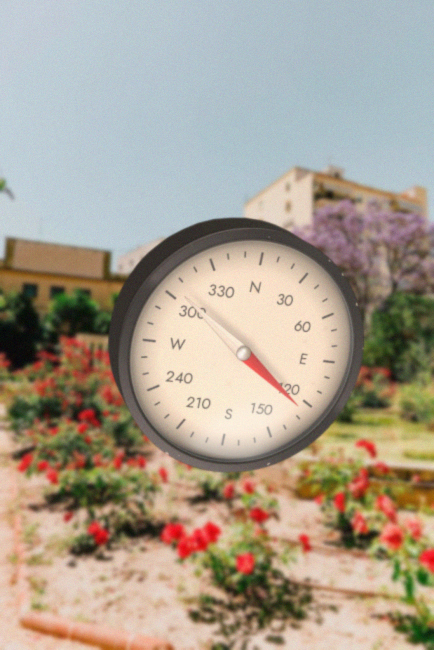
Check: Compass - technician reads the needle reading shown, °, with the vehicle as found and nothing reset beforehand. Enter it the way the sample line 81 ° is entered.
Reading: 125 °
